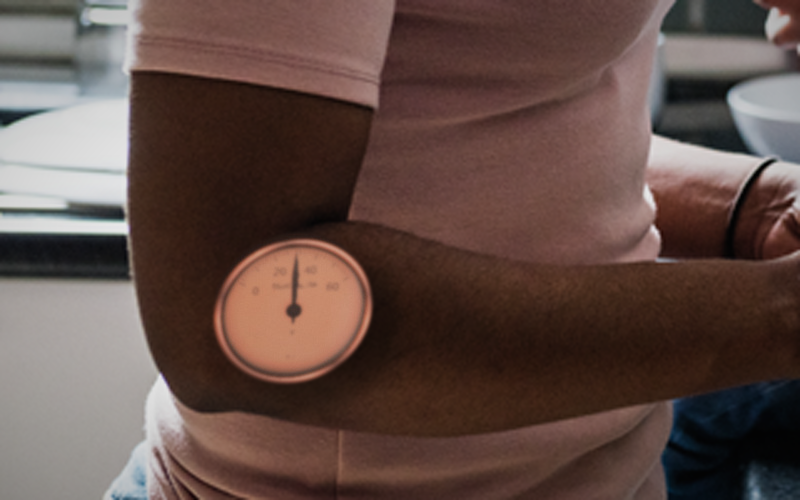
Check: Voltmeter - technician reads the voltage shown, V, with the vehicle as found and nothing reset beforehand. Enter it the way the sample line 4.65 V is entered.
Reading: 30 V
